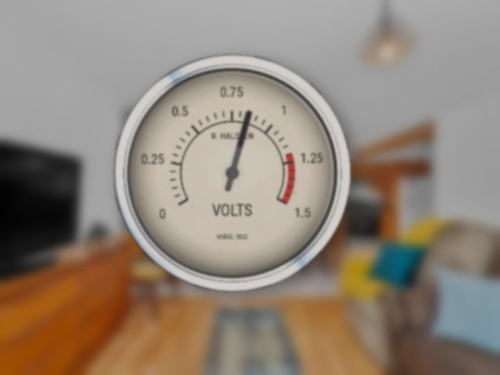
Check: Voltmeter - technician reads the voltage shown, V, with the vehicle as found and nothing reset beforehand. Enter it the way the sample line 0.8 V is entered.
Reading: 0.85 V
